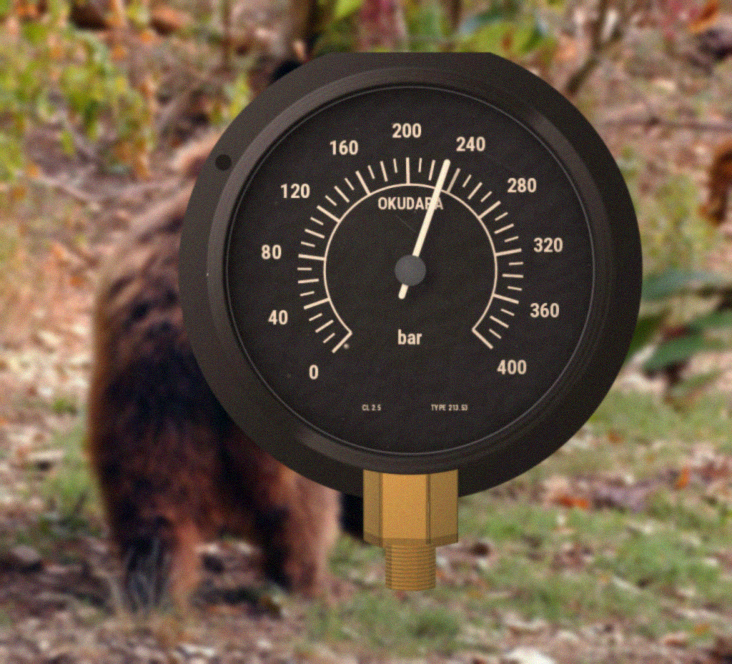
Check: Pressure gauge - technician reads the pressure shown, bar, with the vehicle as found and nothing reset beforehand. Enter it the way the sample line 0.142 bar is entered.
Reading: 230 bar
